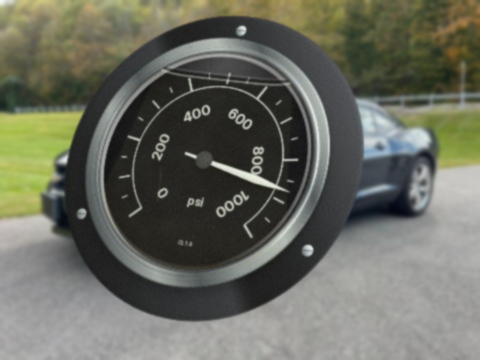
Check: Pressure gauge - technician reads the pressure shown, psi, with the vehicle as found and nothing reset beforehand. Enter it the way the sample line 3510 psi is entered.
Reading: 875 psi
